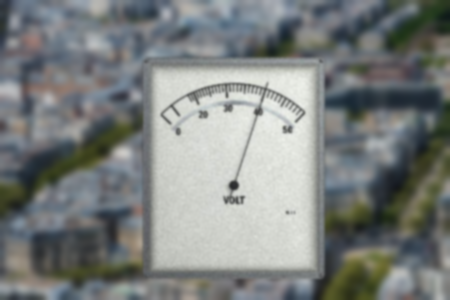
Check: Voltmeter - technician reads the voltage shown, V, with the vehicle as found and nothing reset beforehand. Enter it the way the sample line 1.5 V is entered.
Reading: 40 V
